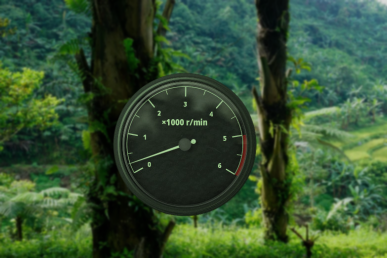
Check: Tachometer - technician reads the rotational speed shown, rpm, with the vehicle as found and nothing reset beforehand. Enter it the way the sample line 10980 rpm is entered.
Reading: 250 rpm
